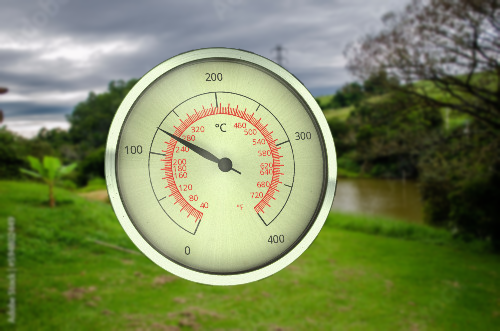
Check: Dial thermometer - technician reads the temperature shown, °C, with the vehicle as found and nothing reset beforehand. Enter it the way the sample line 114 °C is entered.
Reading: 125 °C
